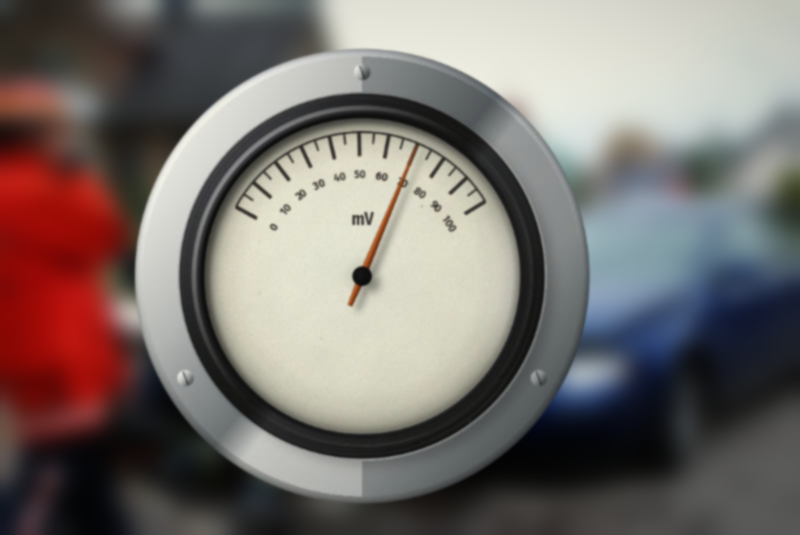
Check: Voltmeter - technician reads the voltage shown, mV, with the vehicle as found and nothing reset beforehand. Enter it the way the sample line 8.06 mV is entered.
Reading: 70 mV
